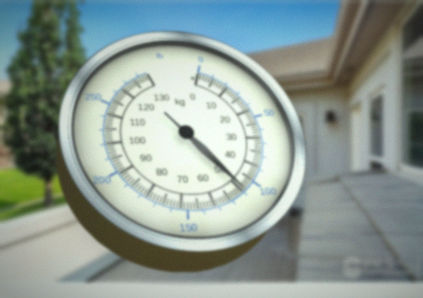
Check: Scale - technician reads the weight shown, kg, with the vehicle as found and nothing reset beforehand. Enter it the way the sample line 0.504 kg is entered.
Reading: 50 kg
